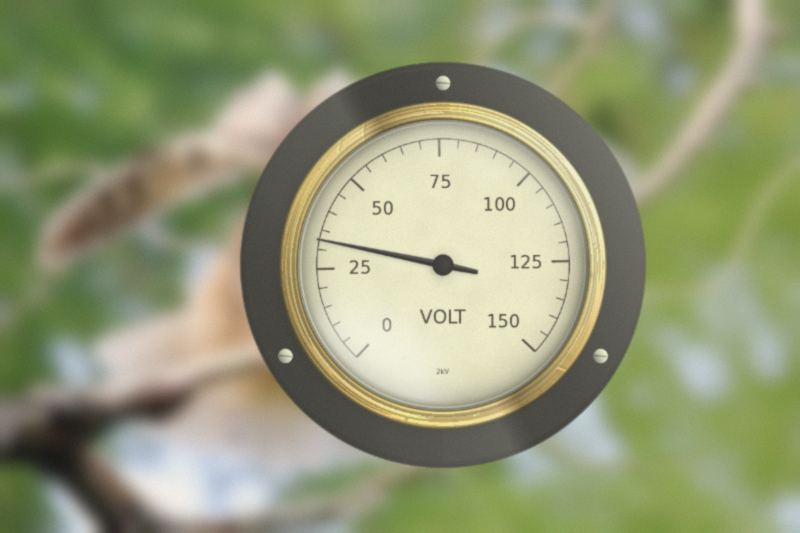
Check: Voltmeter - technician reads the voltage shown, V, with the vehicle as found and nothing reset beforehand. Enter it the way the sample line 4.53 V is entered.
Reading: 32.5 V
